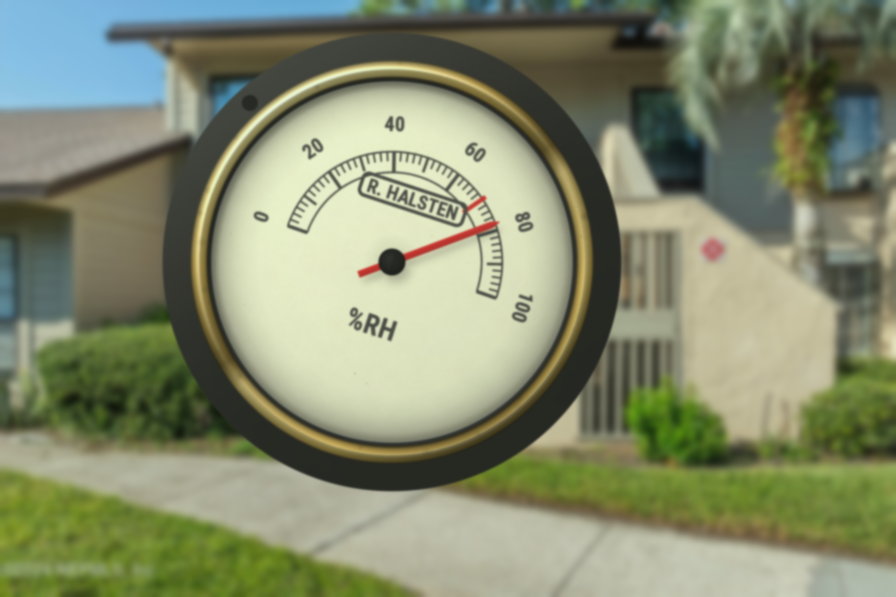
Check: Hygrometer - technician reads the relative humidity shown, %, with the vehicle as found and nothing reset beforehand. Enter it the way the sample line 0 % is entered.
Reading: 78 %
